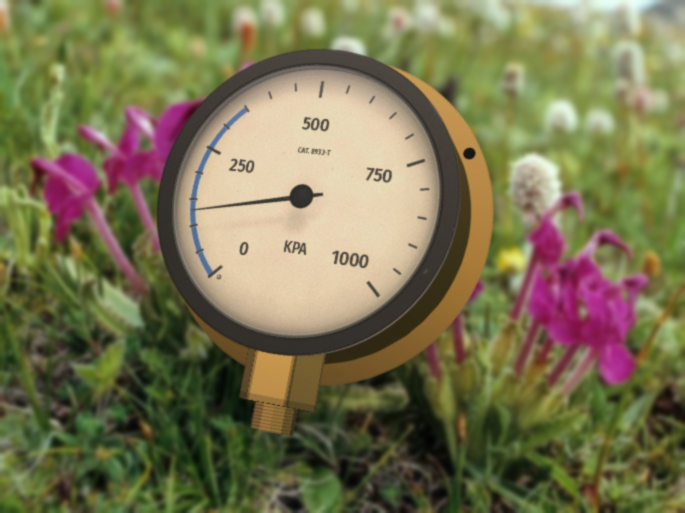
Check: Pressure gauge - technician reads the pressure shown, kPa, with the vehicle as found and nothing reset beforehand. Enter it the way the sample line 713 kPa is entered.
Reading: 125 kPa
